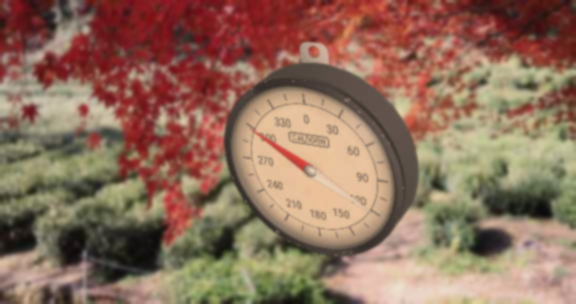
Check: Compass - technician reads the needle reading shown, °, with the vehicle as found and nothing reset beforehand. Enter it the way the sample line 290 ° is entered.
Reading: 300 °
